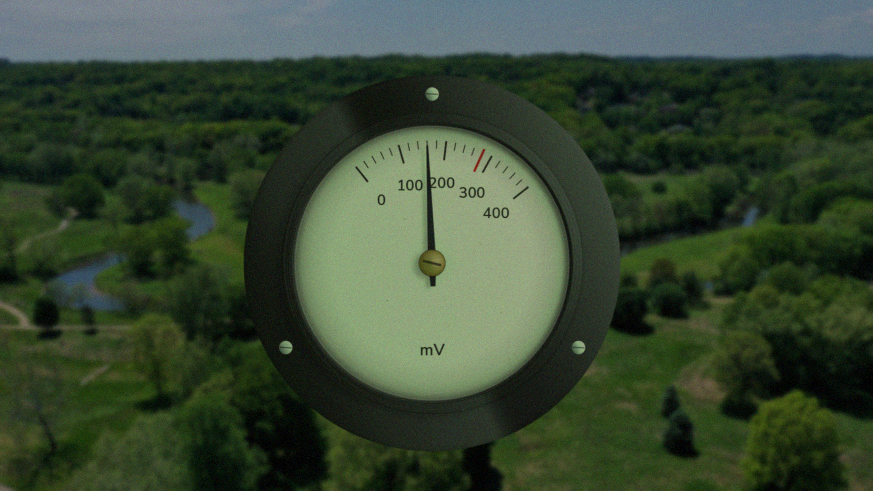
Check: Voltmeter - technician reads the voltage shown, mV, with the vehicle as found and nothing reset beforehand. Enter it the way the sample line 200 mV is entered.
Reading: 160 mV
